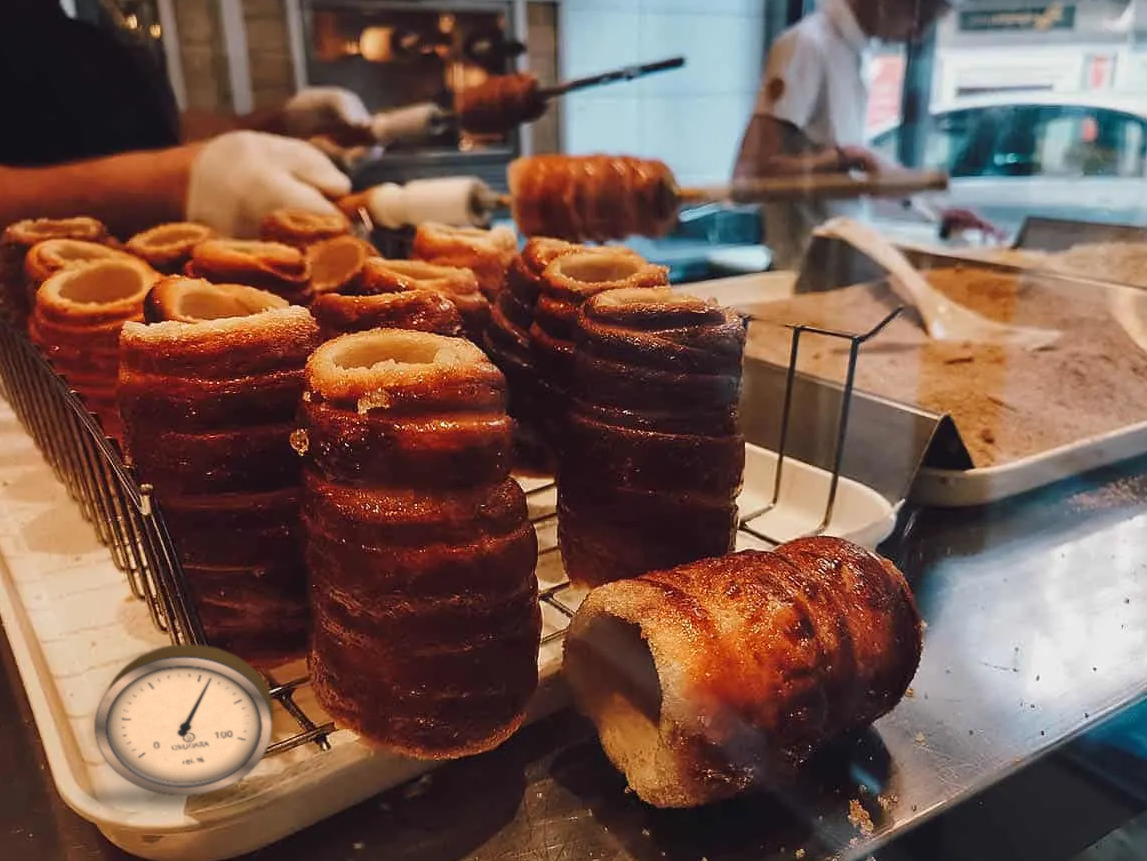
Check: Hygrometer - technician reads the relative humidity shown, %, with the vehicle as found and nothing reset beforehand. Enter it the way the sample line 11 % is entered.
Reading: 64 %
